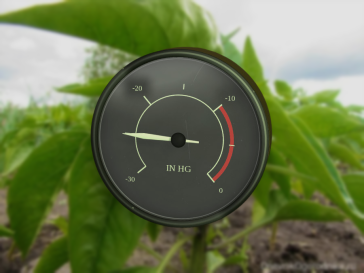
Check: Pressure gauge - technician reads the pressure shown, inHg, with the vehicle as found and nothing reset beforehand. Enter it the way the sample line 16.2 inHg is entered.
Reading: -25 inHg
